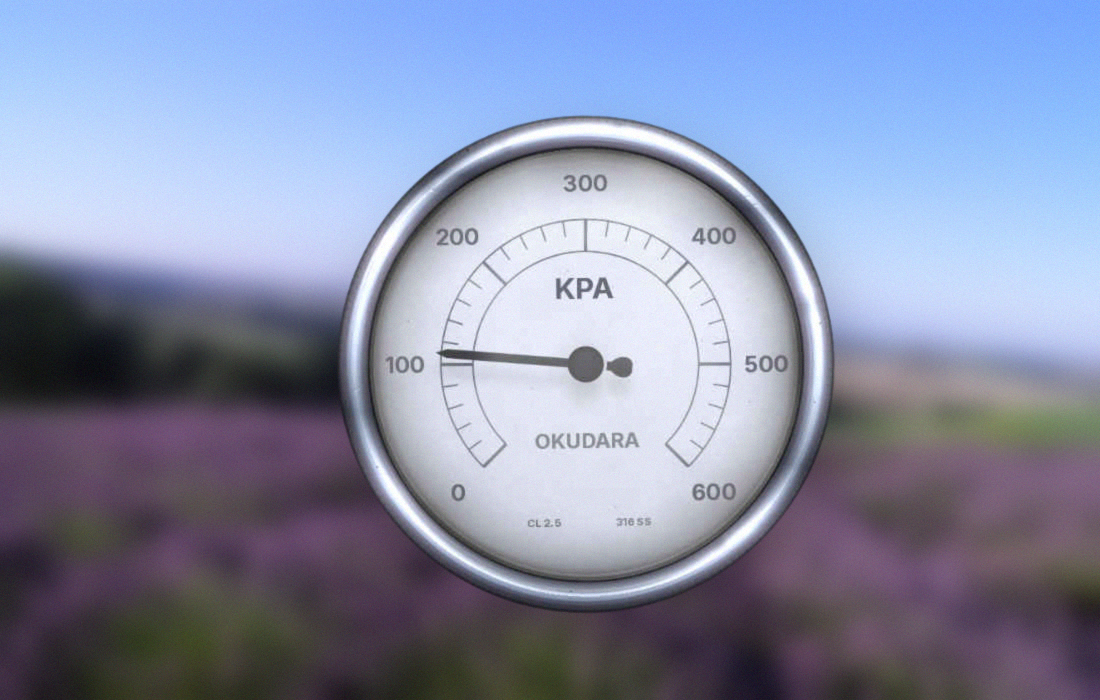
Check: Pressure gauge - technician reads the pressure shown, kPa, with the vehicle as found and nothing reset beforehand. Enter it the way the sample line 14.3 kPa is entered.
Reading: 110 kPa
